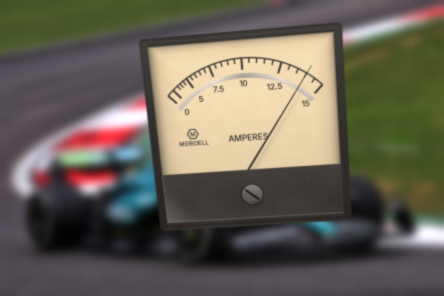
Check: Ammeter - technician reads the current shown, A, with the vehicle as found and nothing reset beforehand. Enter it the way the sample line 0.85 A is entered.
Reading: 14 A
